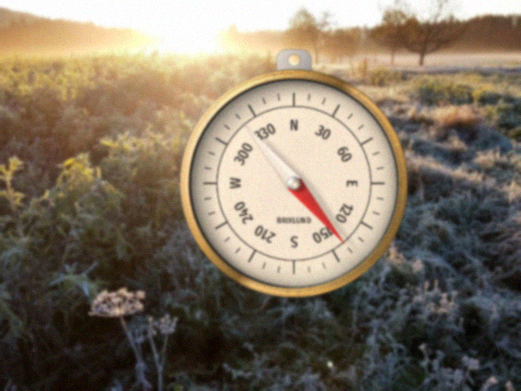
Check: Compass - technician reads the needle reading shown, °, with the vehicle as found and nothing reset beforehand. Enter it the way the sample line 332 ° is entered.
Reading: 140 °
